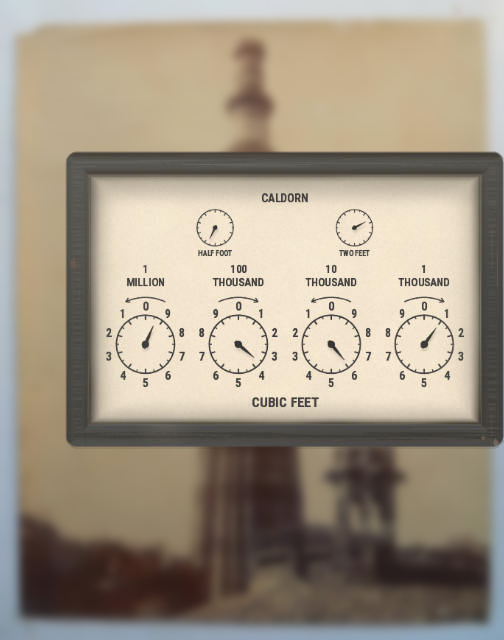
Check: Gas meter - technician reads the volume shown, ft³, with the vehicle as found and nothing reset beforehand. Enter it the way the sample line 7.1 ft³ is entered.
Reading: 936100 ft³
